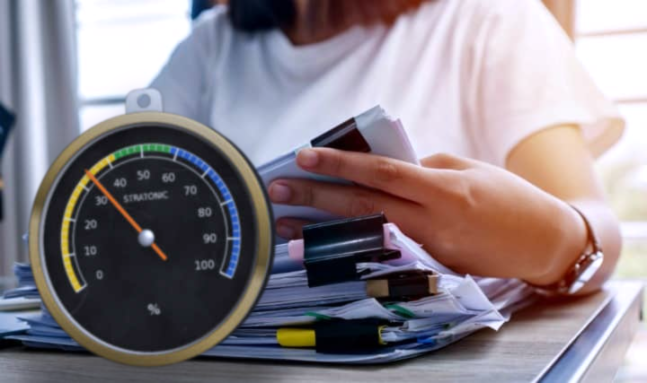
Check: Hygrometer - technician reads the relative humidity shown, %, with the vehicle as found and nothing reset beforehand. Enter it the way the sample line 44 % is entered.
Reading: 34 %
